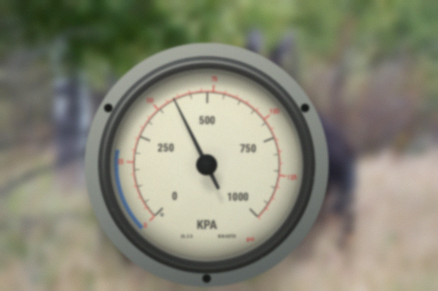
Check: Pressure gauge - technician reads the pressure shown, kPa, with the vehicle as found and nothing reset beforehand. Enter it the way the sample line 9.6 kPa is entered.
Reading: 400 kPa
